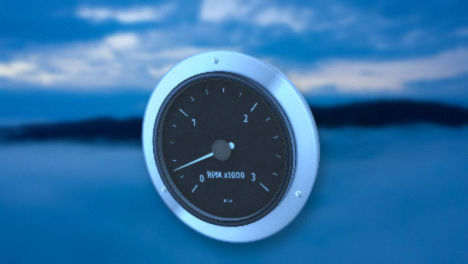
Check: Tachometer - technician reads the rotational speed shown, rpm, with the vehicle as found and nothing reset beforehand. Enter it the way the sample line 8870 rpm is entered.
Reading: 300 rpm
